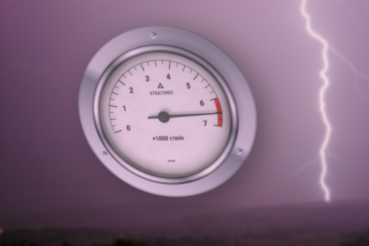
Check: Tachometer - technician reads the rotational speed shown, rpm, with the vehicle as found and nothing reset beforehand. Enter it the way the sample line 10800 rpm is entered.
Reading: 6500 rpm
